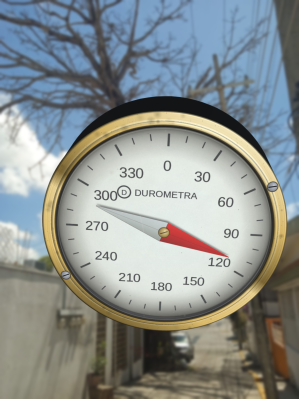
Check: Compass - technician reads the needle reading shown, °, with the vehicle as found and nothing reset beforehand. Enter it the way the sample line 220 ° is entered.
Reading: 110 °
